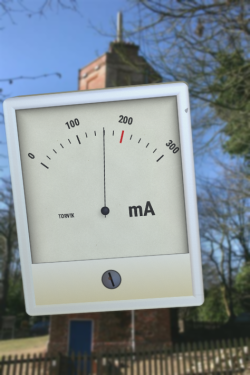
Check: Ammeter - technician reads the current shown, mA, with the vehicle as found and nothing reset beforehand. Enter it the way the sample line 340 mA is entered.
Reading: 160 mA
